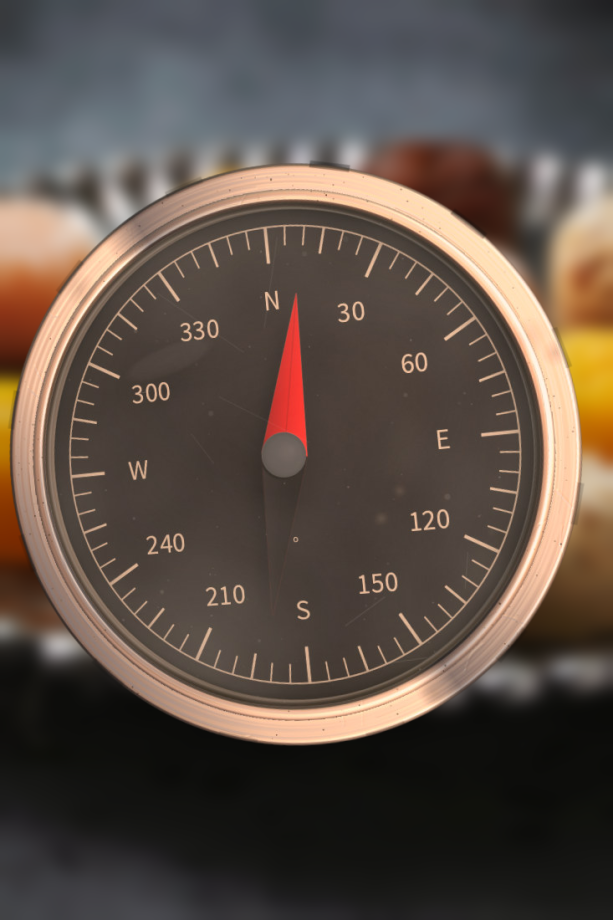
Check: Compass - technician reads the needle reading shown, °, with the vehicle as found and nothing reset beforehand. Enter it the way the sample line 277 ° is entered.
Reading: 10 °
